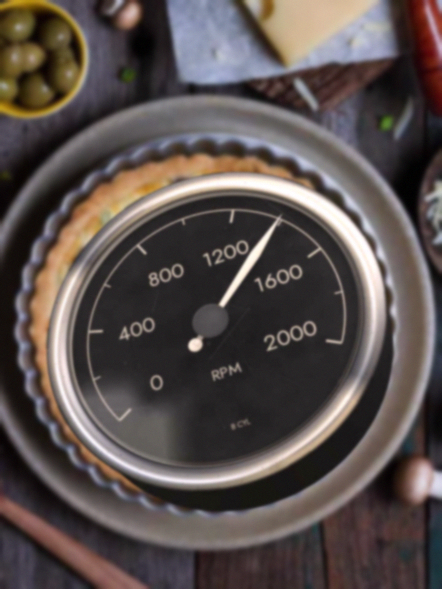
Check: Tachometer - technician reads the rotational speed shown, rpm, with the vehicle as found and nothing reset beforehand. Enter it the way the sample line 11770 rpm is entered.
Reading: 1400 rpm
